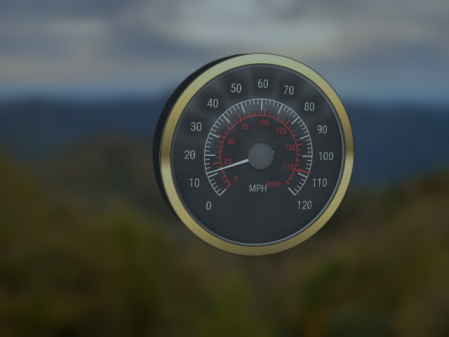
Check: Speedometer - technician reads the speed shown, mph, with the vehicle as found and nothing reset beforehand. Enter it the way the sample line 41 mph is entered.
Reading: 12 mph
